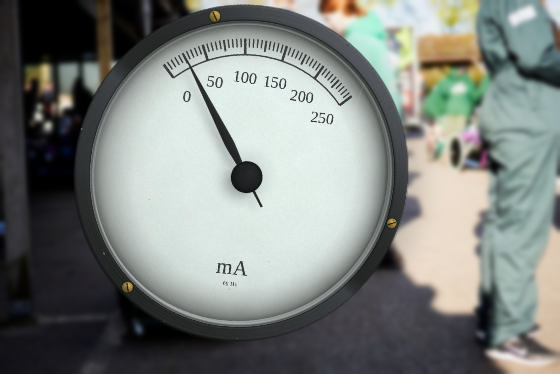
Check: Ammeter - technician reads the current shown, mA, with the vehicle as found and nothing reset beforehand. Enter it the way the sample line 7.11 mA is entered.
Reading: 25 mA
